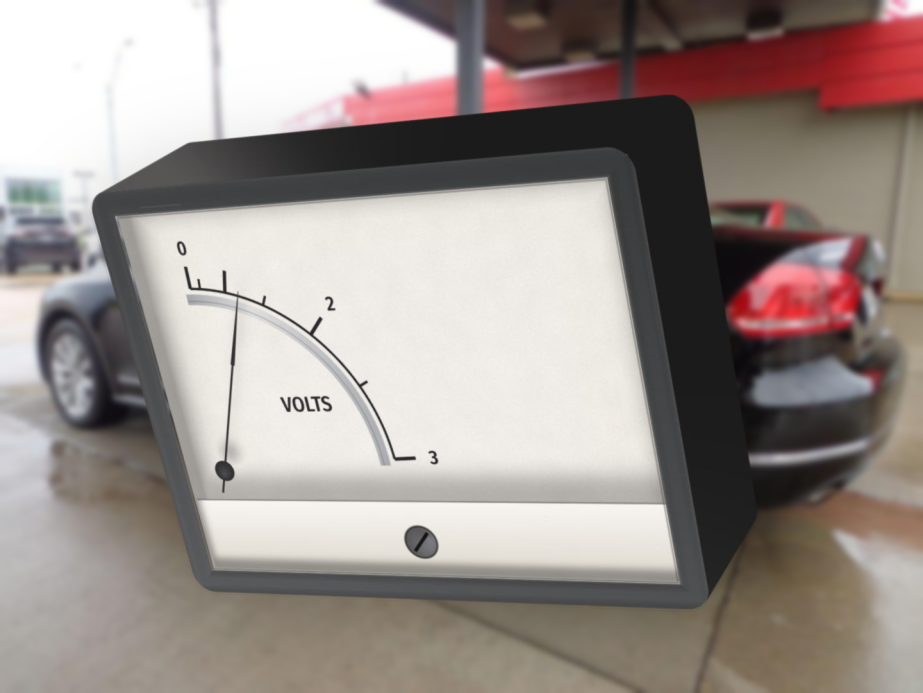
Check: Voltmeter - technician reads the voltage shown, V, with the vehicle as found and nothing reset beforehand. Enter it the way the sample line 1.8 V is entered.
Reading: 1.25 V
